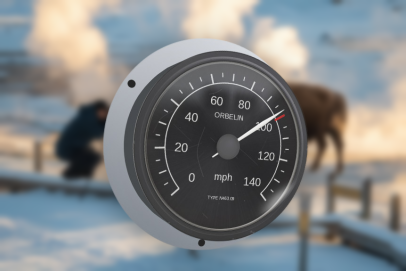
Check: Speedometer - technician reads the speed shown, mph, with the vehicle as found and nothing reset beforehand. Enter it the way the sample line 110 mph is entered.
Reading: 97.5 mph
